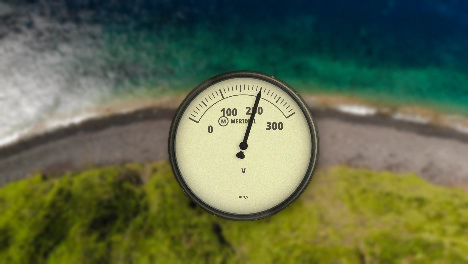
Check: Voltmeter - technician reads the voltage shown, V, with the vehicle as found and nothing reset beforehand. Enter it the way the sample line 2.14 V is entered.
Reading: 200 V
